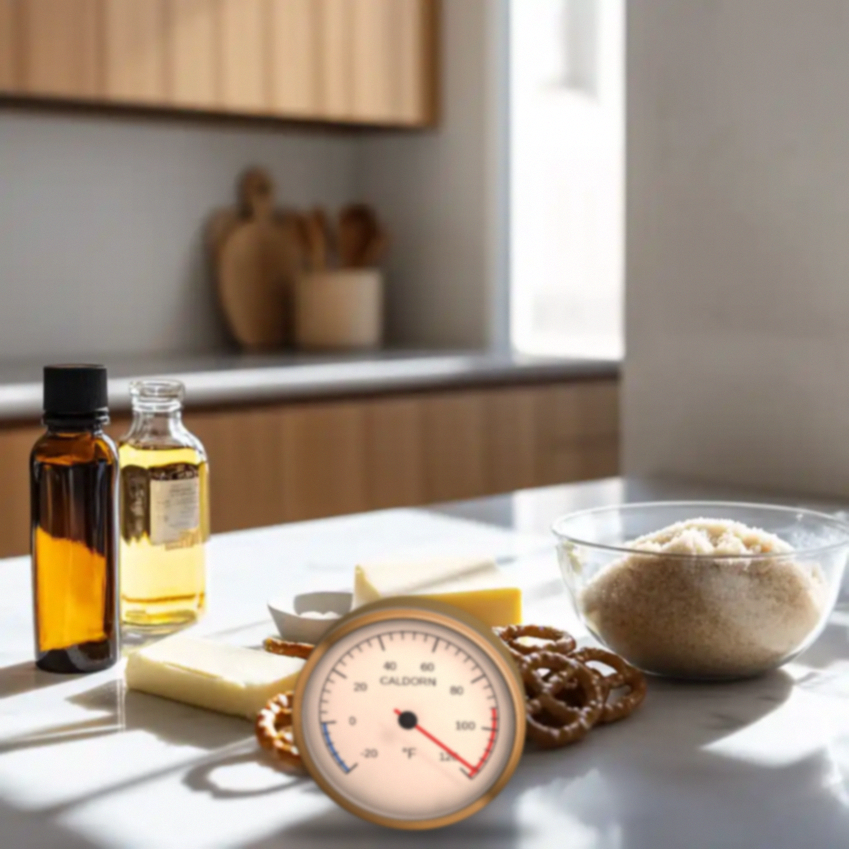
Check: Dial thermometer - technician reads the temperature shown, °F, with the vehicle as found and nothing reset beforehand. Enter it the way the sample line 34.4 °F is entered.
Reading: 116 °F
